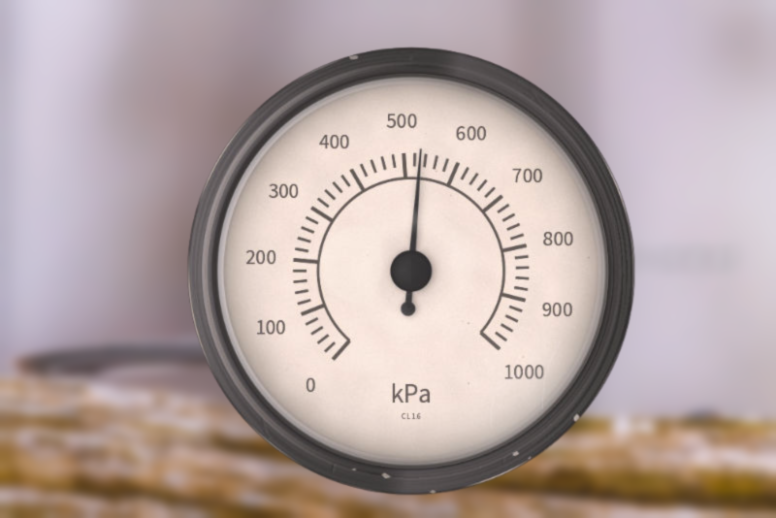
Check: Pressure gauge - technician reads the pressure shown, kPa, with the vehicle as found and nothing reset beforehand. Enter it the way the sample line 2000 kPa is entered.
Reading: 530 kPa
